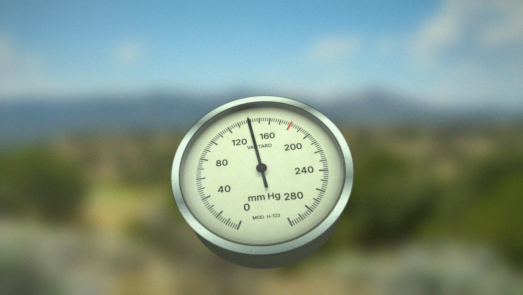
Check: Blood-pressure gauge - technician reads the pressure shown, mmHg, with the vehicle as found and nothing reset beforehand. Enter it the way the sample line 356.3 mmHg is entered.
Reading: 140 mmHg
